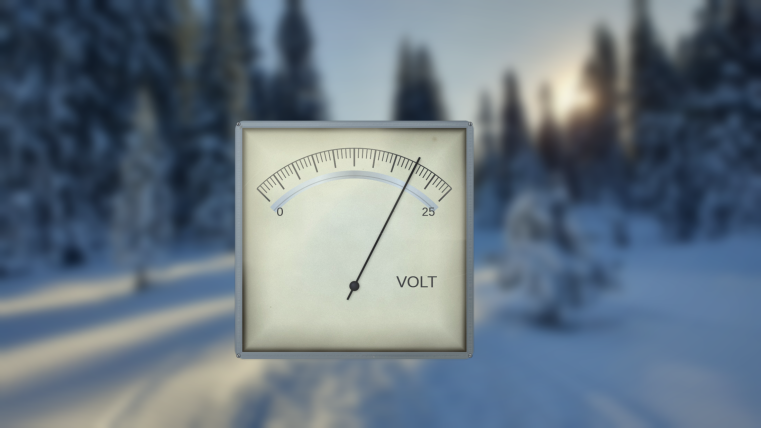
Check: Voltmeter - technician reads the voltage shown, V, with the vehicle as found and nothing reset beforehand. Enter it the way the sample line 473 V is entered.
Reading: 20 V
